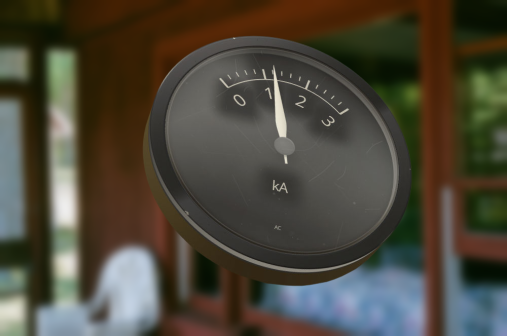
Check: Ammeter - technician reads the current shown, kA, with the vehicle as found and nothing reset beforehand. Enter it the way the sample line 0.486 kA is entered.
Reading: 1.2 kA
